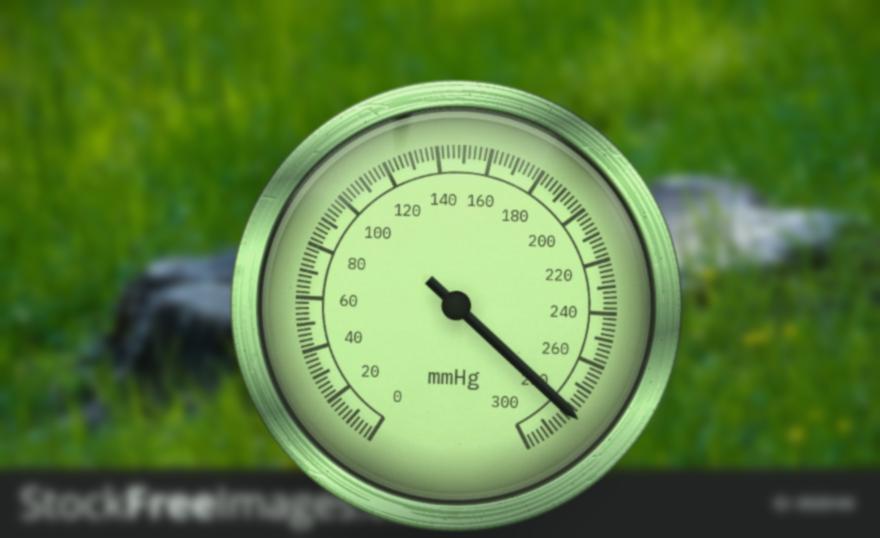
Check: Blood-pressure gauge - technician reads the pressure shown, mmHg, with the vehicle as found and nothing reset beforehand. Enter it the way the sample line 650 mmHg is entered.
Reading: 280 mmHg
